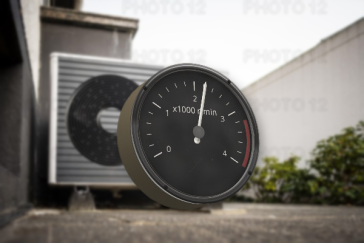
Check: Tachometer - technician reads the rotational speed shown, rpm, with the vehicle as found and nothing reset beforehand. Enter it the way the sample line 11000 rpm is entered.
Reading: 2200 rpm
